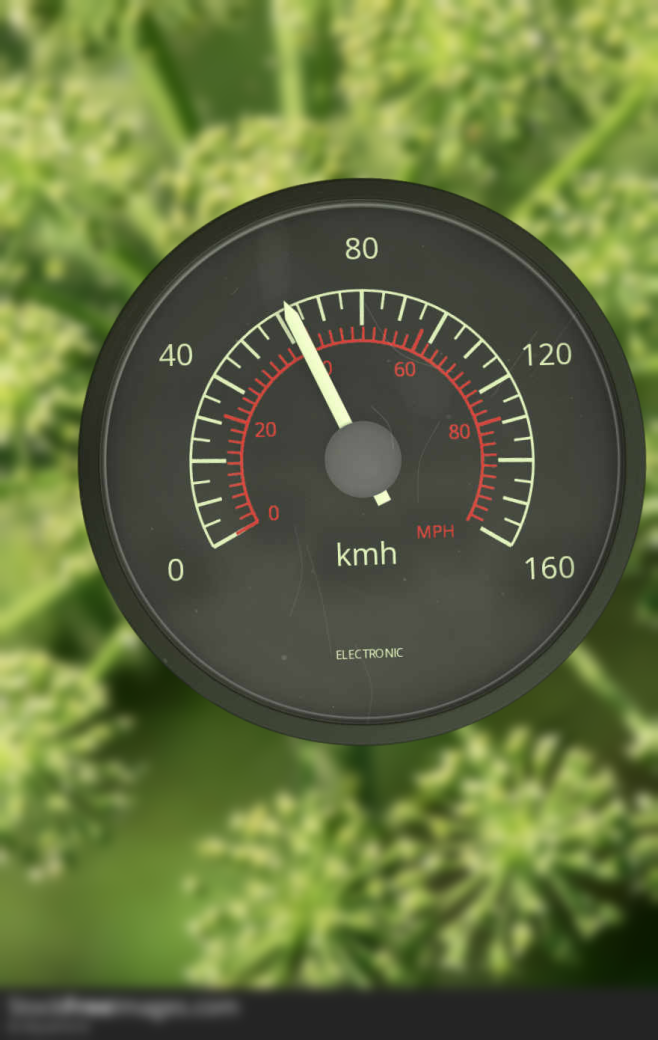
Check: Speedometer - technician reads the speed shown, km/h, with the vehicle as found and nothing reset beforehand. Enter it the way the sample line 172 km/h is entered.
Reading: 62.5 km/h
